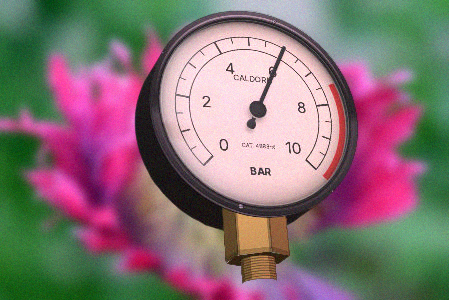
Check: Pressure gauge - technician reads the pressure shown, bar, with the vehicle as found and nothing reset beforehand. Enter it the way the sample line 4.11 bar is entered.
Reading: 6 bar
